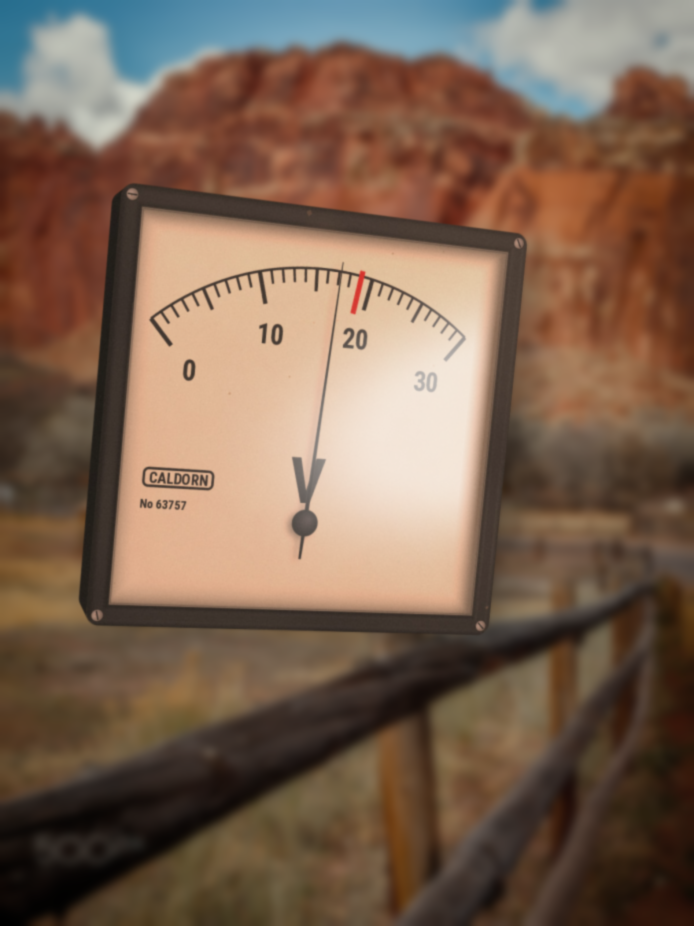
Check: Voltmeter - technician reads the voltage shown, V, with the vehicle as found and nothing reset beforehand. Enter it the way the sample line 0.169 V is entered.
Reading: 17 V
